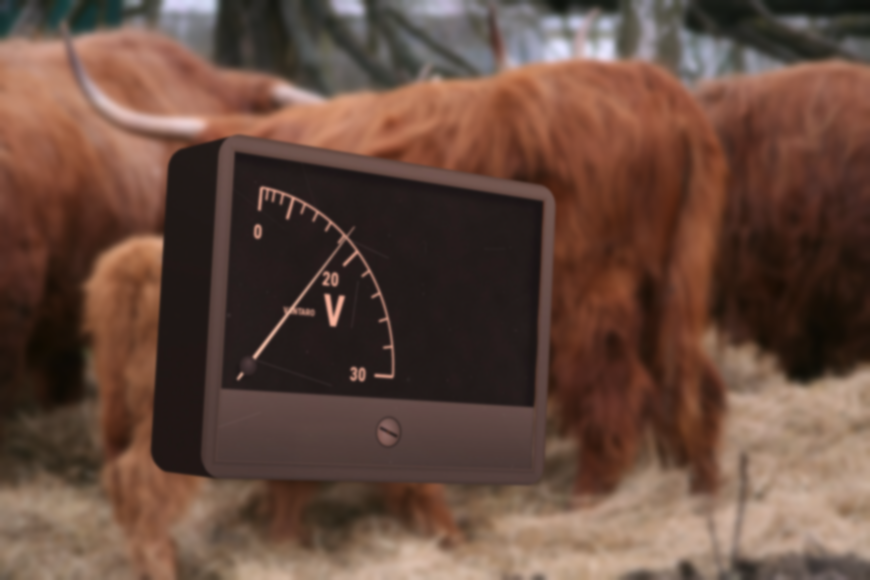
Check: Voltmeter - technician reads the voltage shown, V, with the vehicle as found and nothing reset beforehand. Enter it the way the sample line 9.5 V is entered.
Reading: 18 V
